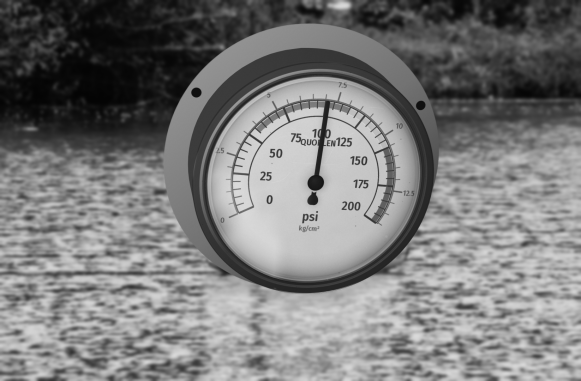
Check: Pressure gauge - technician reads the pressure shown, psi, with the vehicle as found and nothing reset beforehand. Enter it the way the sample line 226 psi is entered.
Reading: 100 psi
